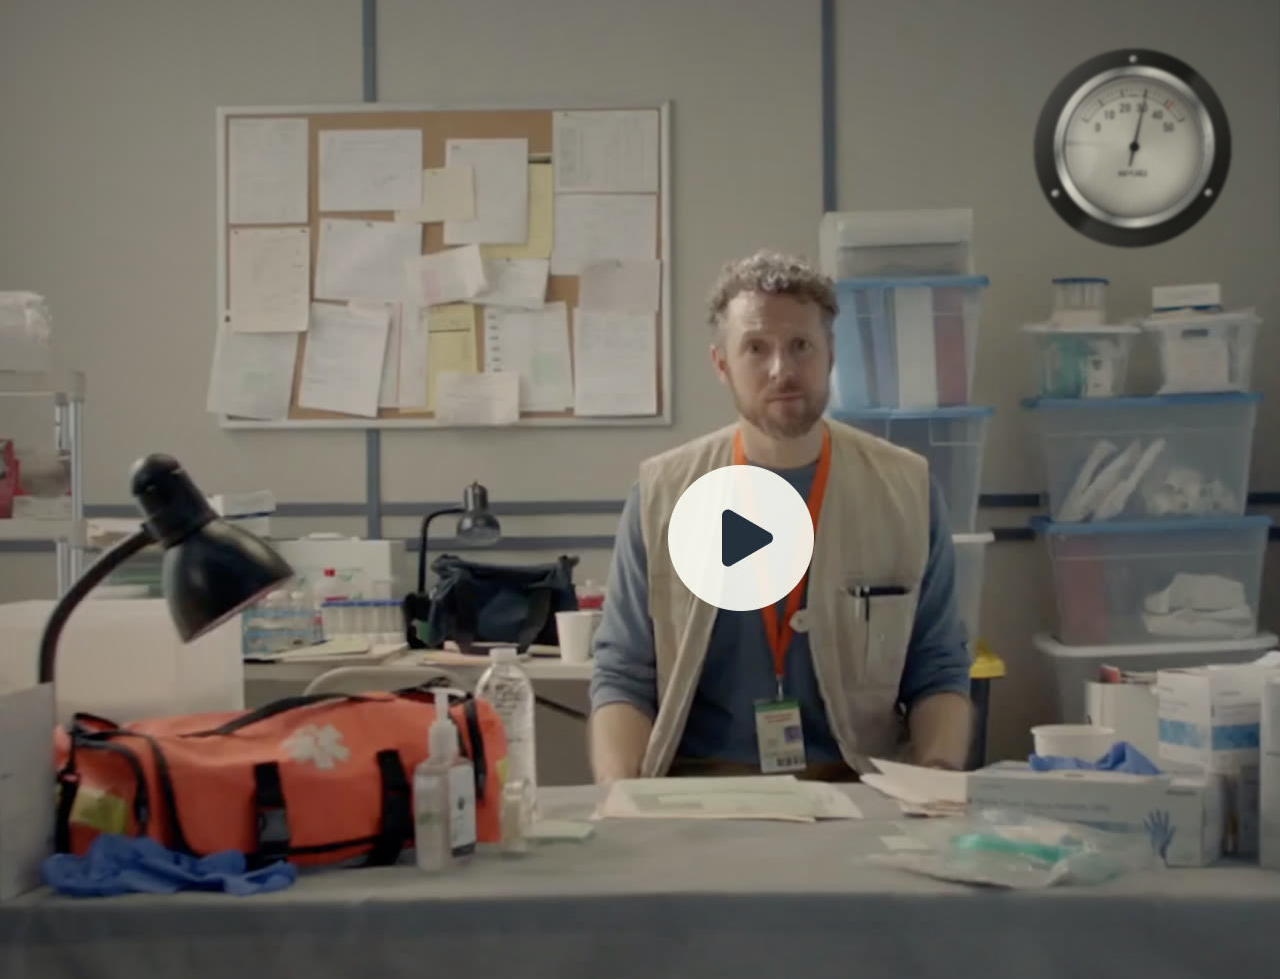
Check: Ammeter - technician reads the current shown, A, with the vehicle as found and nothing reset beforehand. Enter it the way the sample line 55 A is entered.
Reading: 30 A
